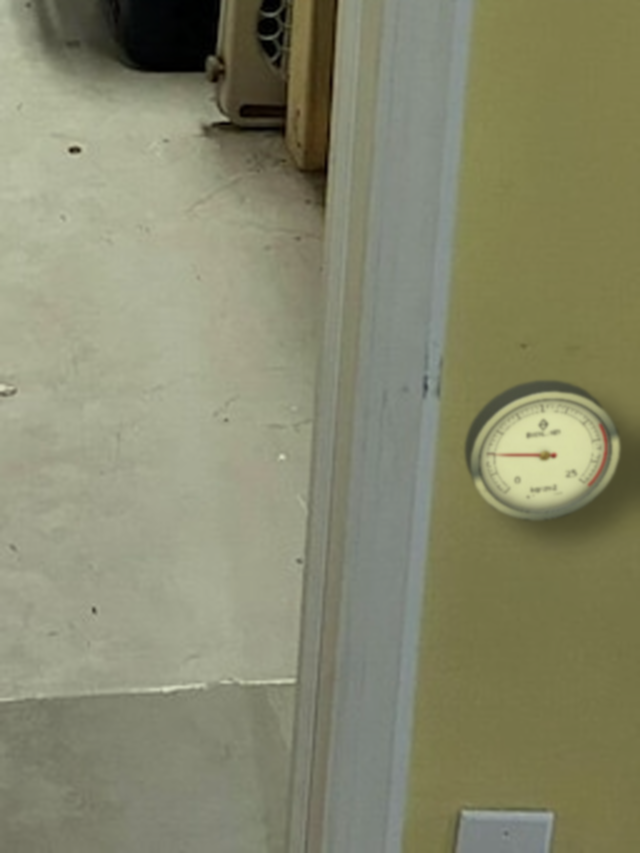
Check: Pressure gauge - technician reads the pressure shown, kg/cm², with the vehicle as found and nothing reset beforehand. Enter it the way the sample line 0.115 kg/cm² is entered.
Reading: 5 kg/cm²
